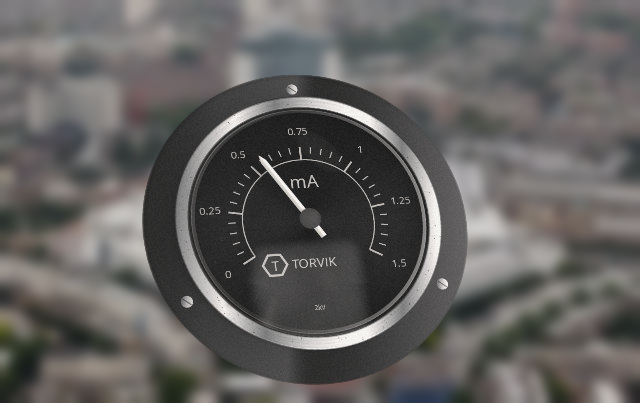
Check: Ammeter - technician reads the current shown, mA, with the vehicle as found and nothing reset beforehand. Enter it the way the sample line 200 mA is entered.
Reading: 0.55 mA
